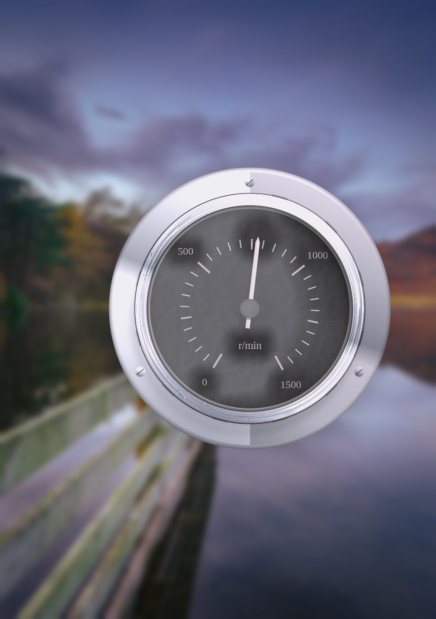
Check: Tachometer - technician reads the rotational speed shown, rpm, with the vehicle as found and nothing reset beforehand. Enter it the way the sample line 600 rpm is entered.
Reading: 775 rpm
